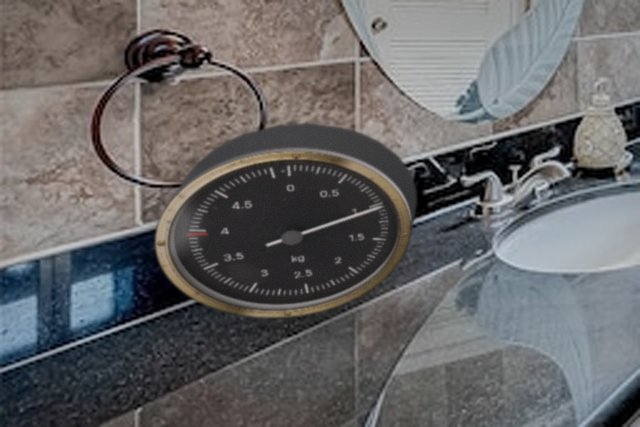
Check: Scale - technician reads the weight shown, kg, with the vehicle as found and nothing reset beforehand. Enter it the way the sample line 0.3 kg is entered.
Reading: 1 kg
